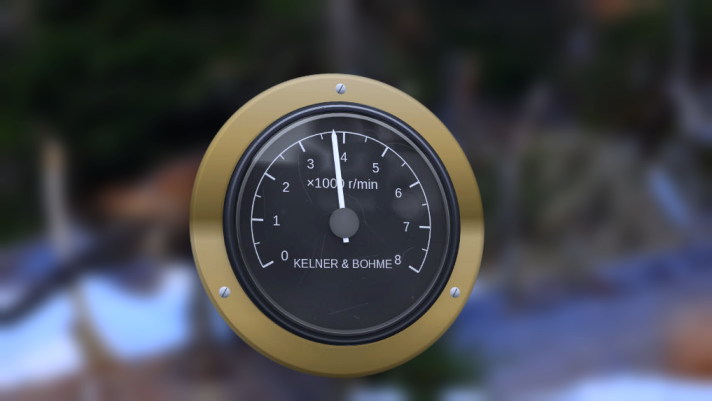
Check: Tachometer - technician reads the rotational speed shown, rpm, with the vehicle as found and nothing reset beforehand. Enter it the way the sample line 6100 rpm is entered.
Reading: 3750 rpm
